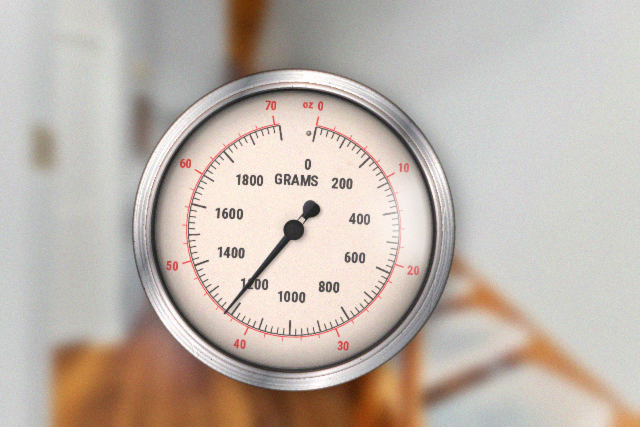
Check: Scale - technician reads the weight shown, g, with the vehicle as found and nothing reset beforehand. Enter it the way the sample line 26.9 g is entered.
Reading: 1220 g
